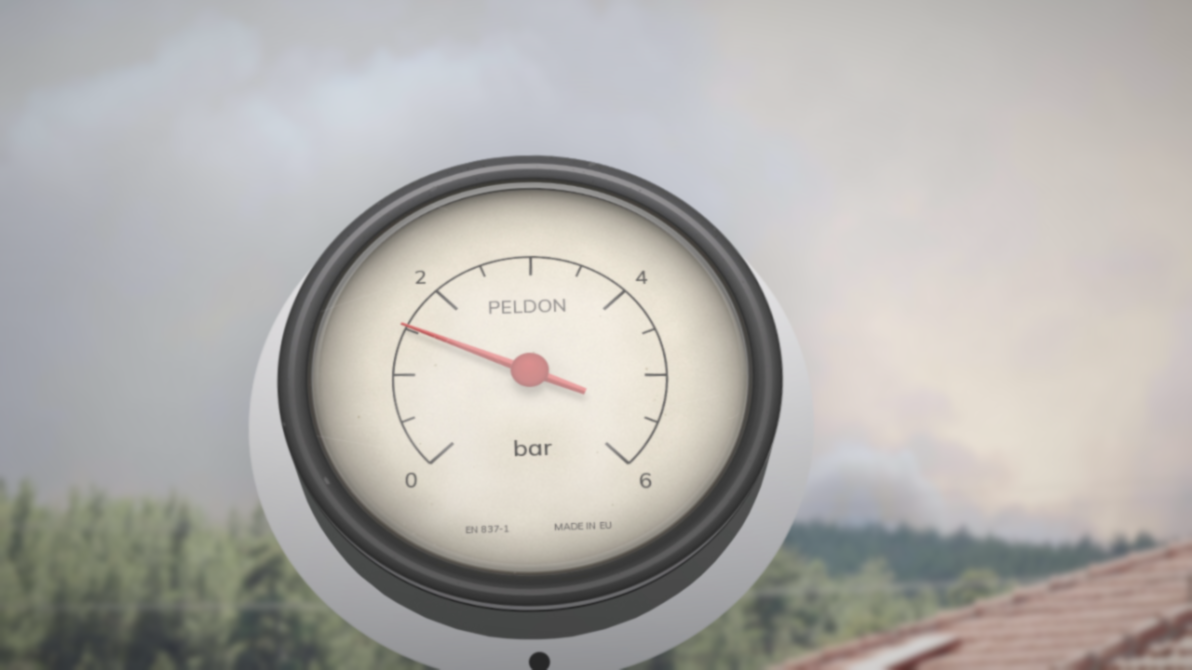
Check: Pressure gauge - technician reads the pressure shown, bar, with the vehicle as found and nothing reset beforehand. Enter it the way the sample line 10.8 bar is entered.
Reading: 1.5 bar
